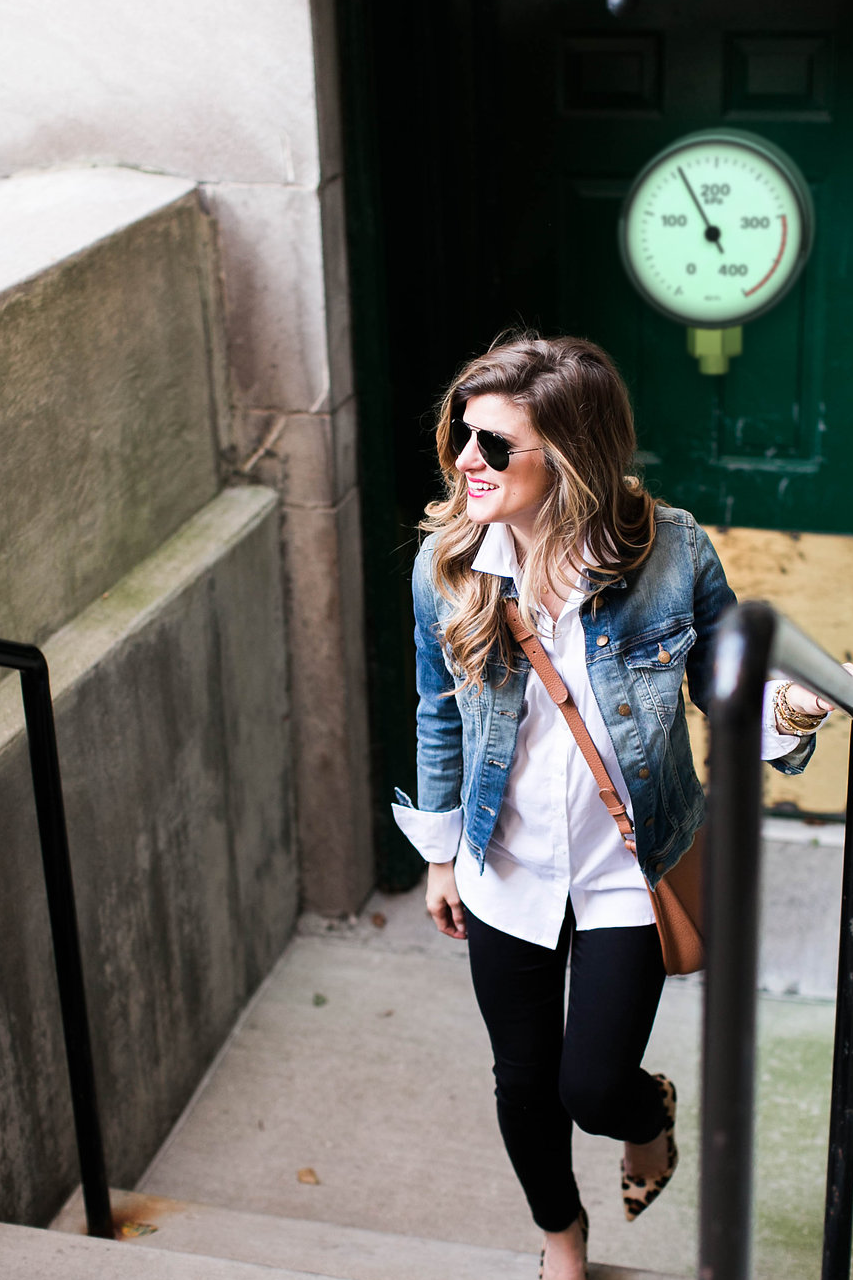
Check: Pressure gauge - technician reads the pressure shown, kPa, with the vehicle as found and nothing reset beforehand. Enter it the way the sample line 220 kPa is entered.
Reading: 160 kPa
